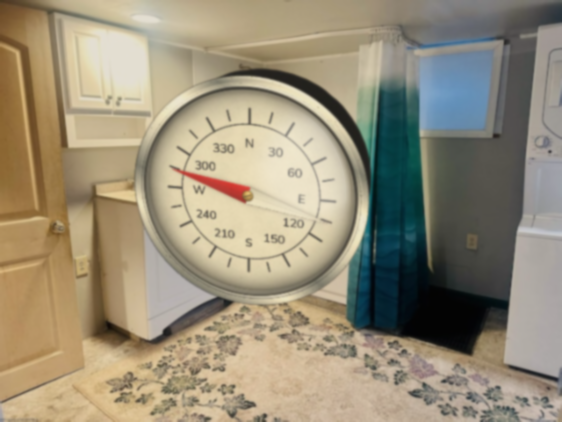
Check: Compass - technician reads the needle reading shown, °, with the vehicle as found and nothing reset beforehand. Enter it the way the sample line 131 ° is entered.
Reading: 285 °
